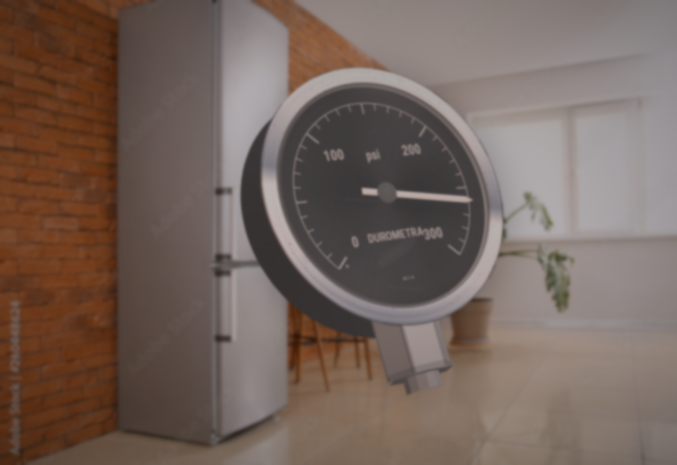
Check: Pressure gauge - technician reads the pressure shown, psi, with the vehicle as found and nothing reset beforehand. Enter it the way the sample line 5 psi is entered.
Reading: 260 psi
